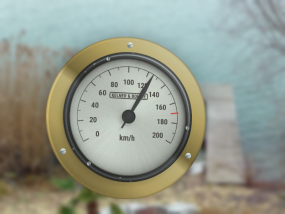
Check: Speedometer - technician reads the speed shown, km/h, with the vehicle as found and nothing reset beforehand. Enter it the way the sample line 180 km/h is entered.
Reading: 125 km/h
